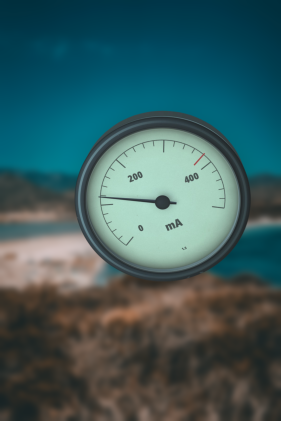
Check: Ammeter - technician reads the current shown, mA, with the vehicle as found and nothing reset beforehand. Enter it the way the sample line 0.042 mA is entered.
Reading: 120 mA
